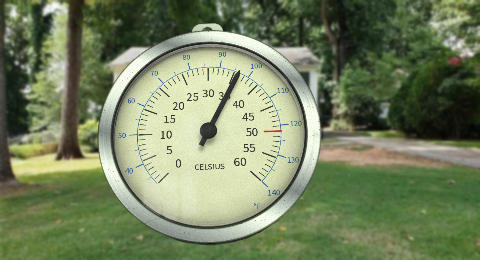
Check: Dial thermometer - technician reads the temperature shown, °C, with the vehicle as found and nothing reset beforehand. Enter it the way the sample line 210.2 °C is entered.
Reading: 36 °C
